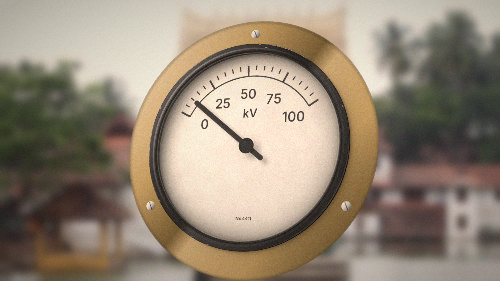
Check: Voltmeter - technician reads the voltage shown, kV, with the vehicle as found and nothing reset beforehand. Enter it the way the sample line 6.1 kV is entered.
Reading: 10 kV
